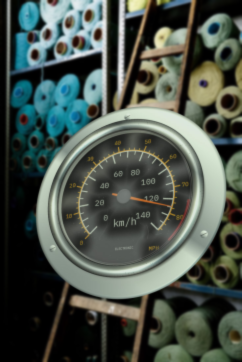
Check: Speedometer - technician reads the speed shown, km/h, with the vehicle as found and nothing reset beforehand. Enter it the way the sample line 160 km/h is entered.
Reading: 125 km/h
